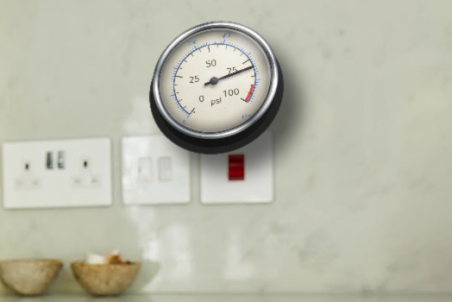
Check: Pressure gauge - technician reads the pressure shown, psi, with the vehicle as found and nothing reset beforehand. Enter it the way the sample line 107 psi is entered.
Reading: 80 psi
